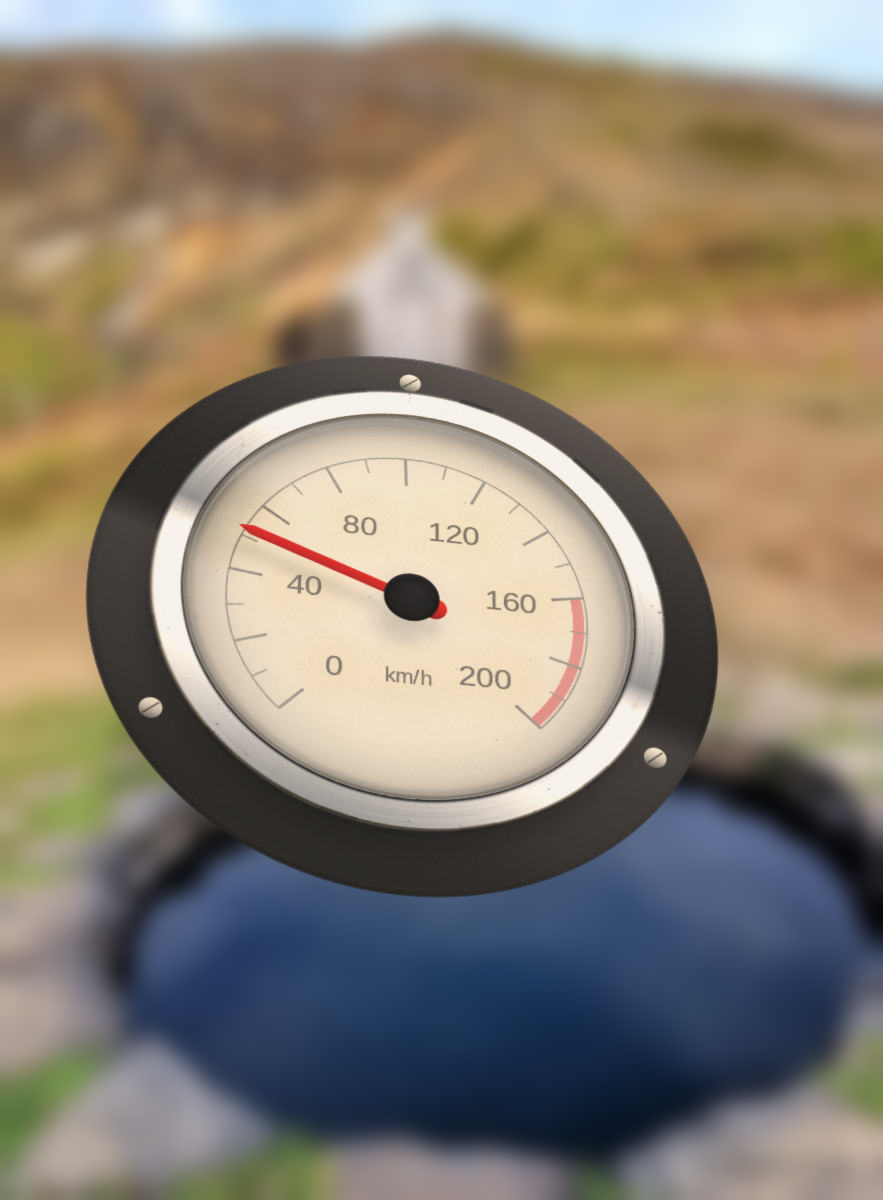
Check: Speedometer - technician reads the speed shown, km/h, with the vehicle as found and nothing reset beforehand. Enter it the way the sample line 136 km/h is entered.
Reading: 50 km/h
